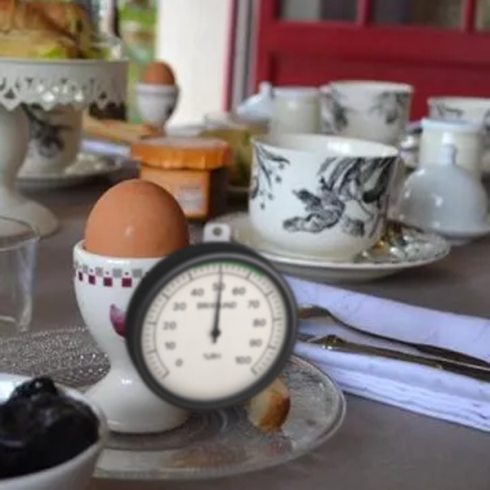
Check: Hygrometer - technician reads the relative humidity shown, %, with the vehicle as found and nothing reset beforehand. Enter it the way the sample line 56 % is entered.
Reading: 50 %
